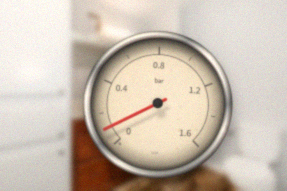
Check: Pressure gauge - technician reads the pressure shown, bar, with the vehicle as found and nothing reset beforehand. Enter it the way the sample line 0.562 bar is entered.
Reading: 0.1 bar
